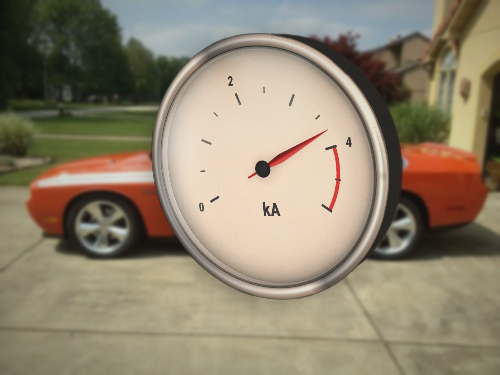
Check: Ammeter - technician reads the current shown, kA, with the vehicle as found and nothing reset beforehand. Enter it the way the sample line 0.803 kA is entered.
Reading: 3.75 kA
